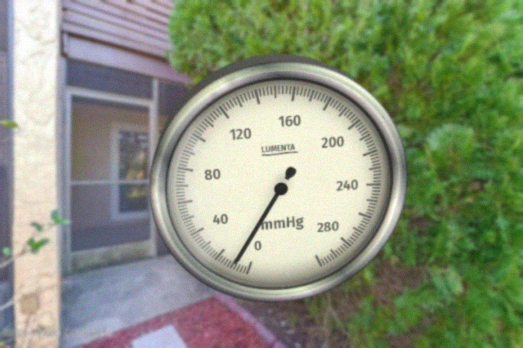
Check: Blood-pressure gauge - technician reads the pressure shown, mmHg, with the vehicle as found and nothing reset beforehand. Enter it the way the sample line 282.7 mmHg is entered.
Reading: 10 mmHg
